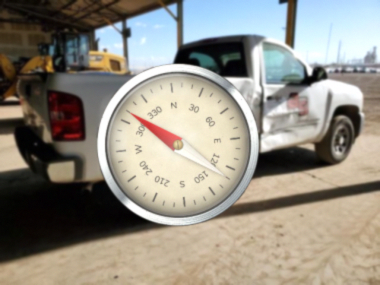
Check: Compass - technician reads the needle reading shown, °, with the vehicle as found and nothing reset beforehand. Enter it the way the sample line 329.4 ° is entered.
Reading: 310 °
